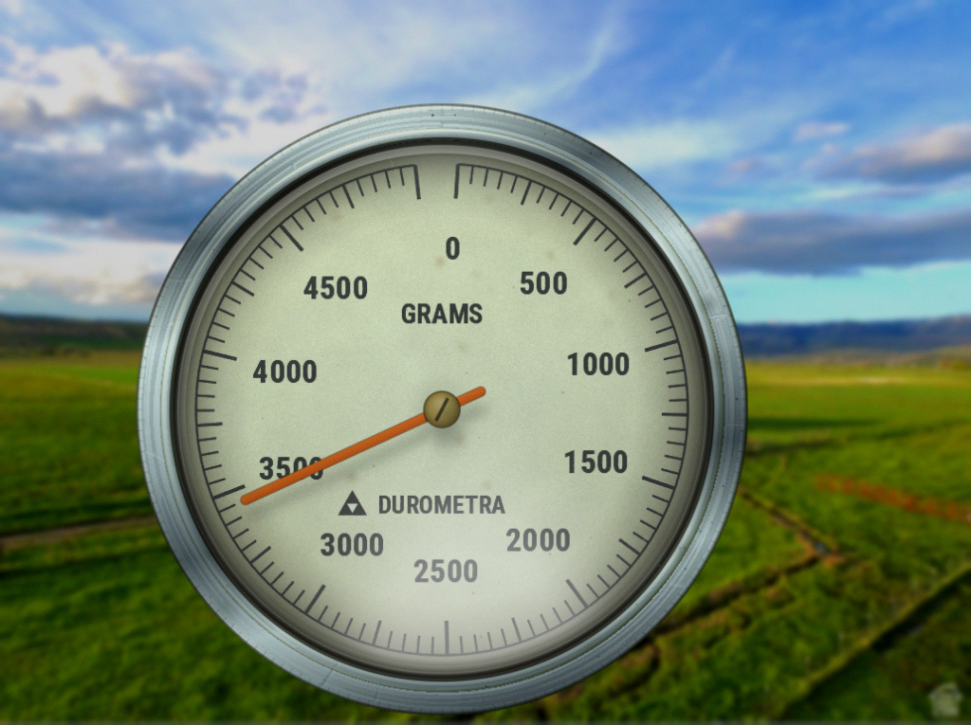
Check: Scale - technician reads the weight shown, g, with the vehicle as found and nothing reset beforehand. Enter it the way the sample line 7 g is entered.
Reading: 3450 g
